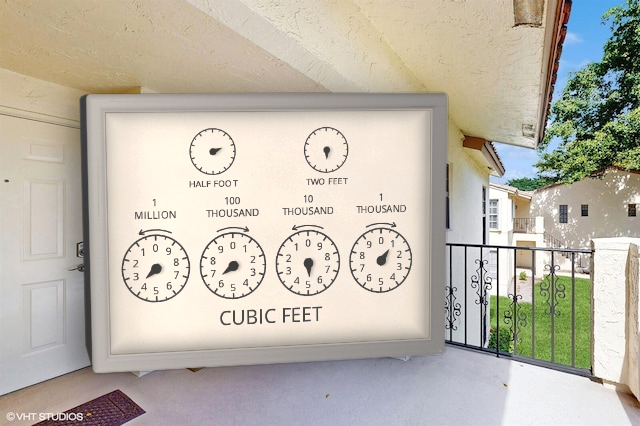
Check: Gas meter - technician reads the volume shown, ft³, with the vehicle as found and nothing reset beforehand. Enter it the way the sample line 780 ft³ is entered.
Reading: 365100 ft³
